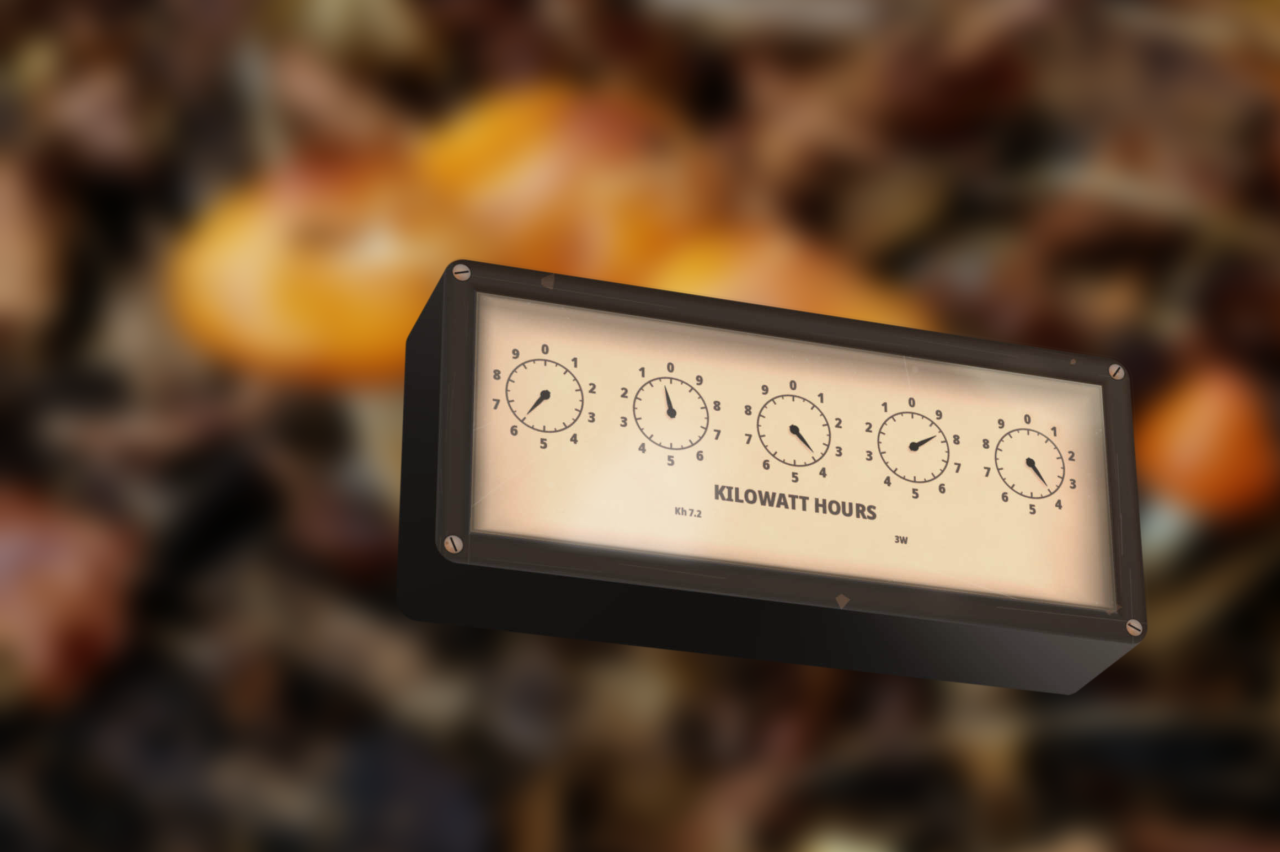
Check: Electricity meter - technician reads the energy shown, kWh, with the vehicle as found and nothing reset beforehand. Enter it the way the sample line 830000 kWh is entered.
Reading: 60384 kWh
